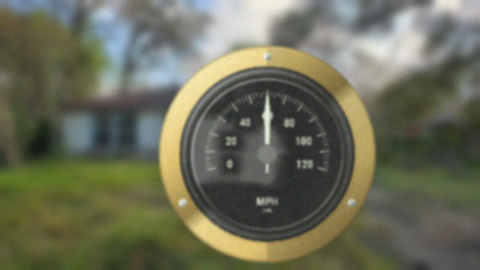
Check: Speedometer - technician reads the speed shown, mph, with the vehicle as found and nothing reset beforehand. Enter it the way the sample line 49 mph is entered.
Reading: 60 mph
